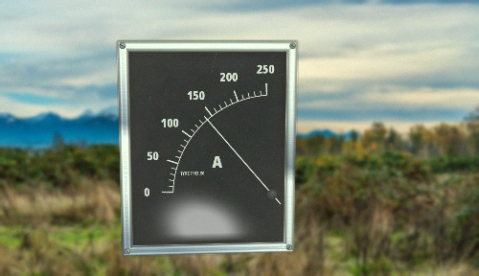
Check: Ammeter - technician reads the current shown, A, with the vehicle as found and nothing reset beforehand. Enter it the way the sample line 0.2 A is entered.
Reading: 140 A
